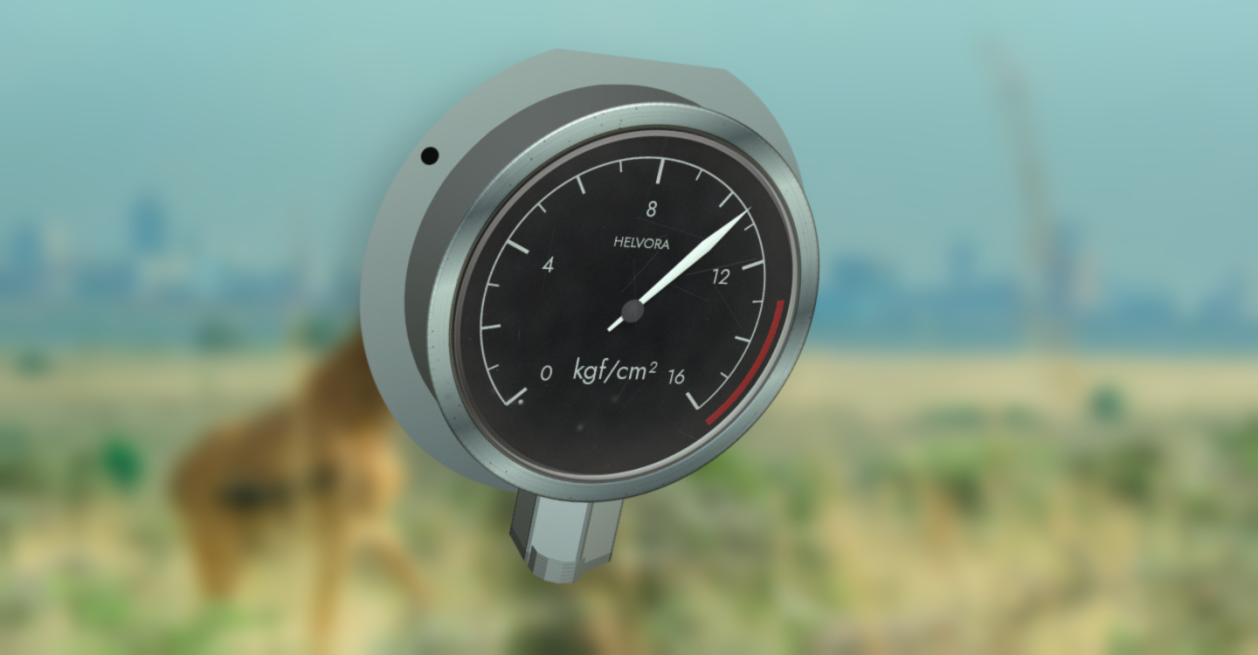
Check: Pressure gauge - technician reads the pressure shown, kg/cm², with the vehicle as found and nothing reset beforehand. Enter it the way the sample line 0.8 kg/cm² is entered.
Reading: 10.5 kg/cm²
